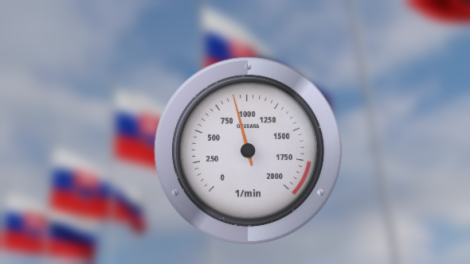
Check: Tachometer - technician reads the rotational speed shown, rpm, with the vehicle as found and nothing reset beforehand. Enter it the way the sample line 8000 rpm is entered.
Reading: 900 rpm
